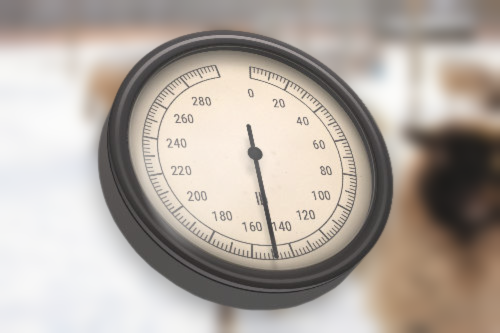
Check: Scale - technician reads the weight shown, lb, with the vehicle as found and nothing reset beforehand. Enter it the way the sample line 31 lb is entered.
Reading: 150 lb
